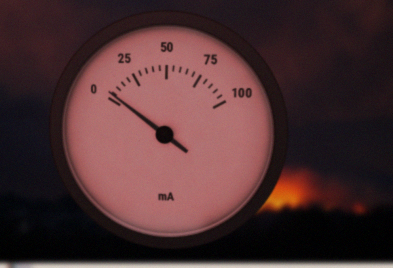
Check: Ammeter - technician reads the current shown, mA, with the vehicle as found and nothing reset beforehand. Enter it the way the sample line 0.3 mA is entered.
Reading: 5 mA
